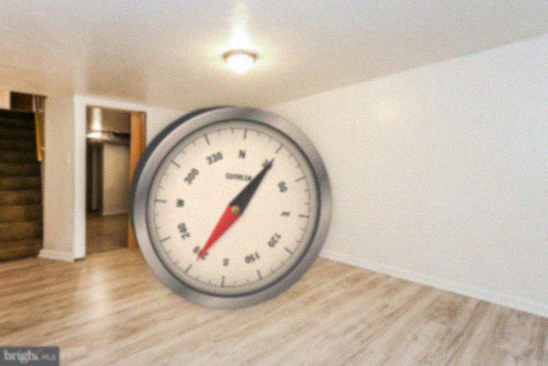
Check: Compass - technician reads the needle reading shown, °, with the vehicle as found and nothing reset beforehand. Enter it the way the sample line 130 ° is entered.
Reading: 210 °
